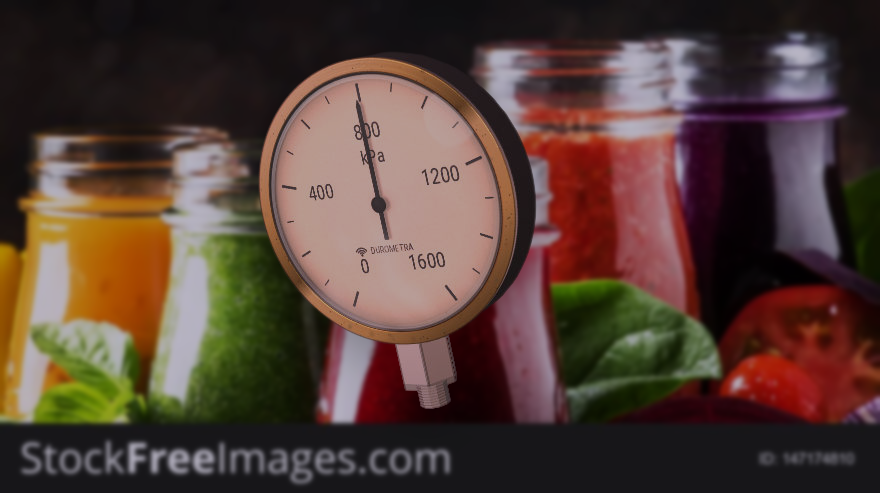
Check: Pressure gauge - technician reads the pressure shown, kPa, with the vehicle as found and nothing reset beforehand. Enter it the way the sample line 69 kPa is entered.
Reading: 800 kPa
